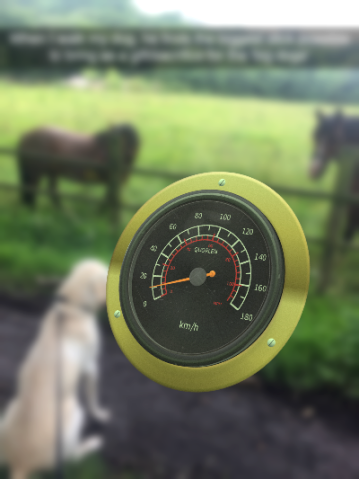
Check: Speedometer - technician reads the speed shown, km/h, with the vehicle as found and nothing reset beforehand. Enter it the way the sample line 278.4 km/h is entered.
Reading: 10 km/h
